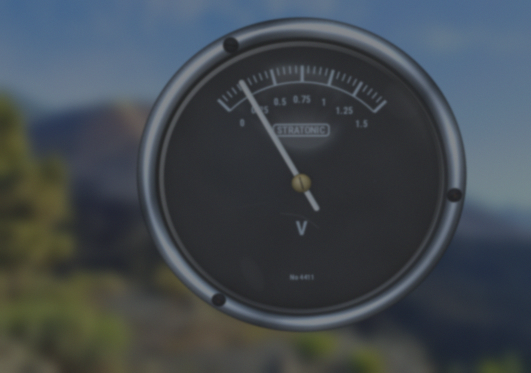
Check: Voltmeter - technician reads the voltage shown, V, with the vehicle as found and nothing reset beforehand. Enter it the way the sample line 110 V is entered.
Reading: 0.25 V
